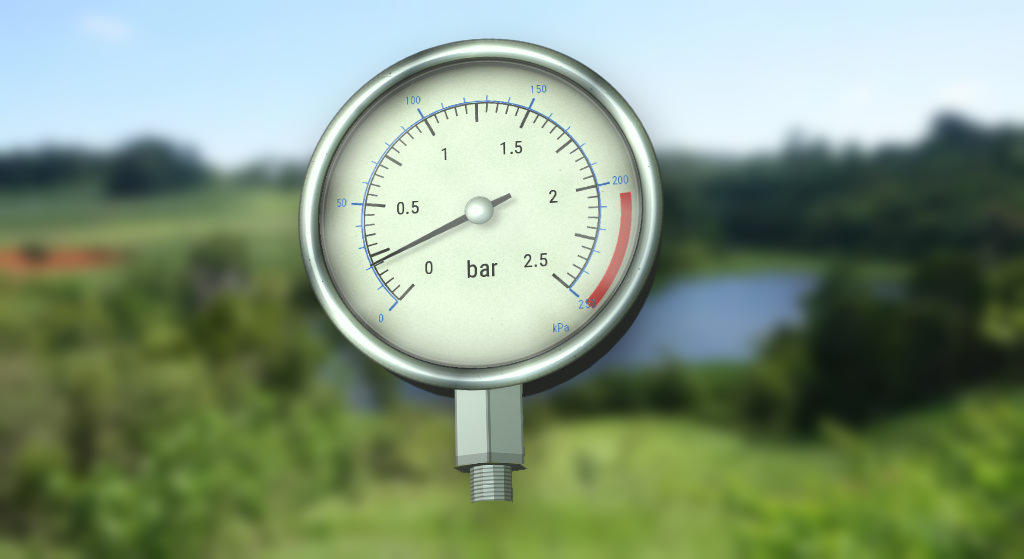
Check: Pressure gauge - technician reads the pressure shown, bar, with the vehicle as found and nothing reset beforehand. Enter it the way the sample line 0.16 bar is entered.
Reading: 0.2 bar
